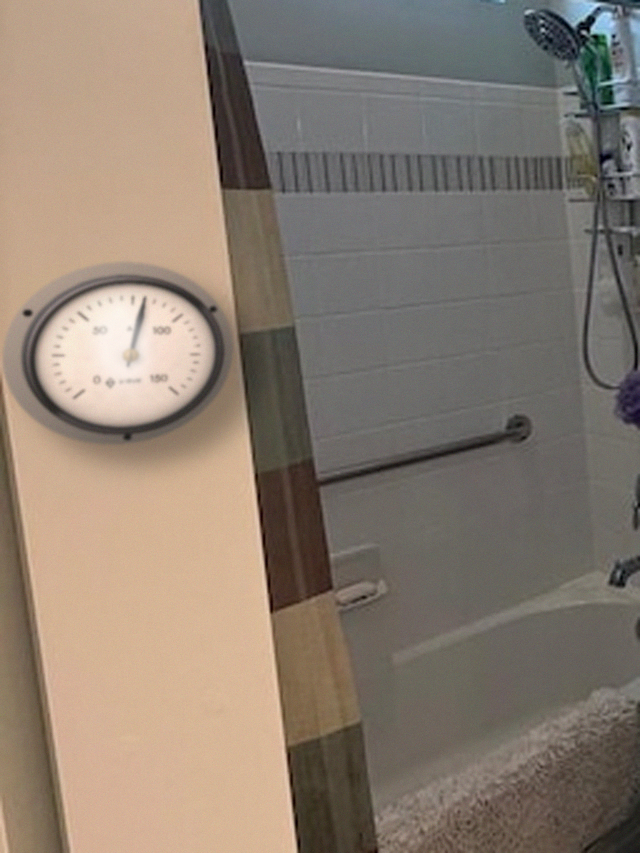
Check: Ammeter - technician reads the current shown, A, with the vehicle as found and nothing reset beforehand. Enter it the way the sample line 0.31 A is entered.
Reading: 80 A
